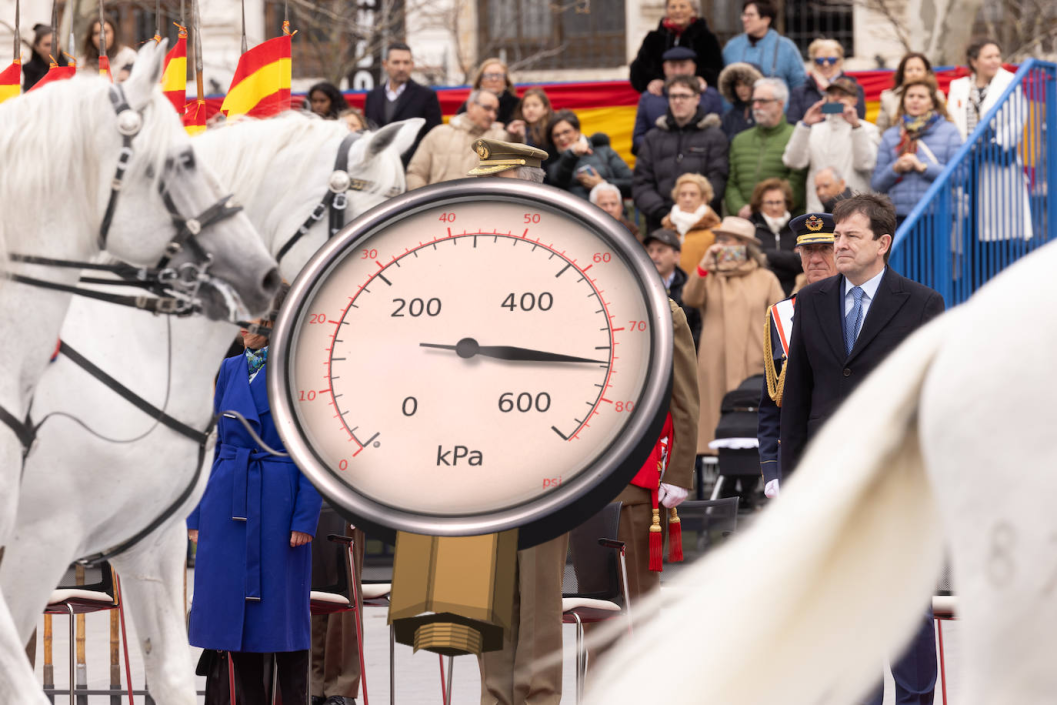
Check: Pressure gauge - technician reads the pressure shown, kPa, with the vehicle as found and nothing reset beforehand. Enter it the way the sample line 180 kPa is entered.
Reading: 520 kPa
